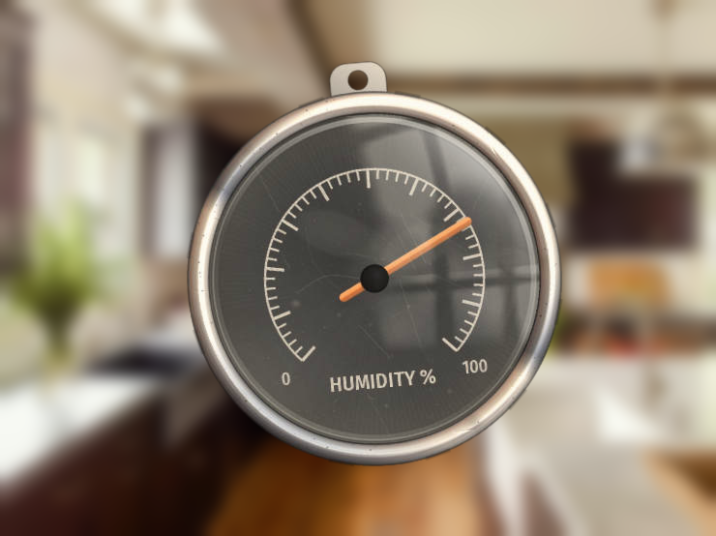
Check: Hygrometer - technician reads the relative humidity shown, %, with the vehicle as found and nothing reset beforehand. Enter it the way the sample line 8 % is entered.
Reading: 73 %
